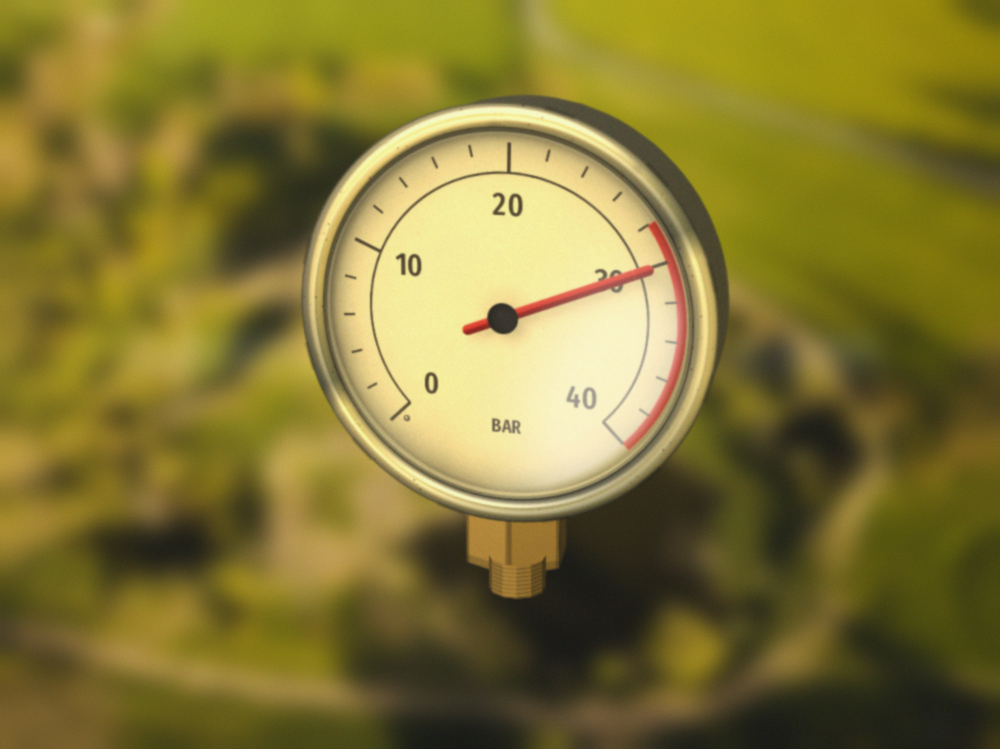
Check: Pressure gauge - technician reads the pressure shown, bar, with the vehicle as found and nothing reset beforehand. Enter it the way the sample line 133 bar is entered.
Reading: 30 bar
